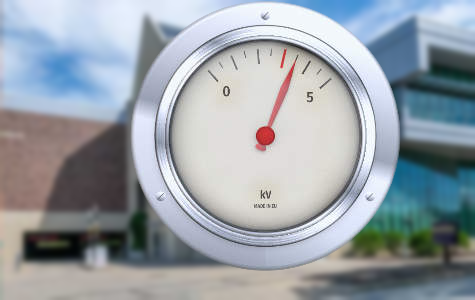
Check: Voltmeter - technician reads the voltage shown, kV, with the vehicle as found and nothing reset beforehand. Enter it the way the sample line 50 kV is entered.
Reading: 3.5 kV
